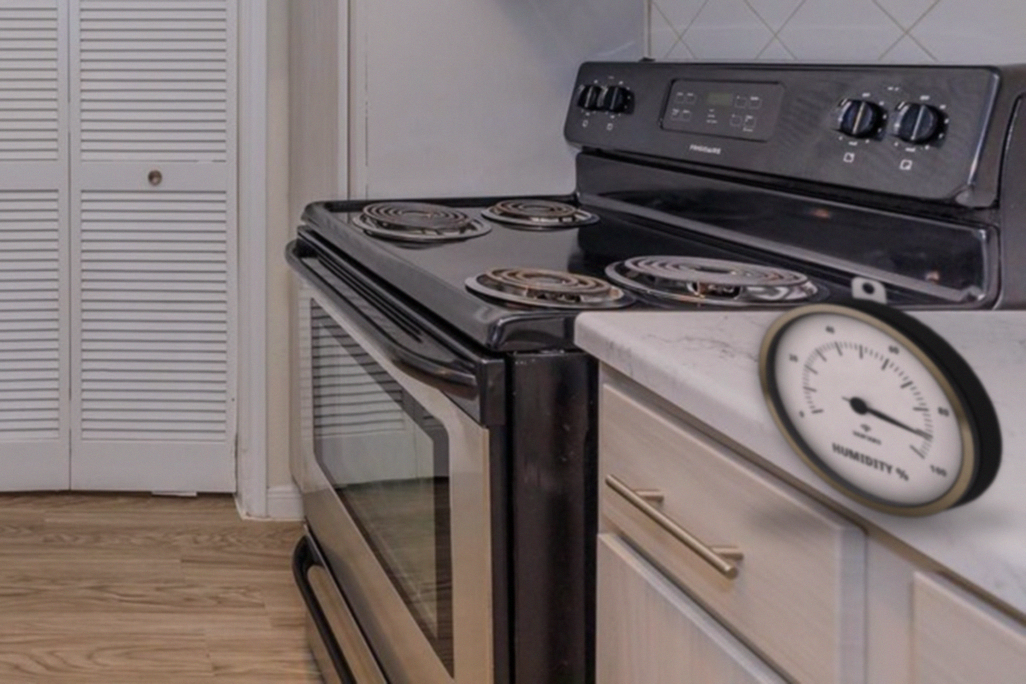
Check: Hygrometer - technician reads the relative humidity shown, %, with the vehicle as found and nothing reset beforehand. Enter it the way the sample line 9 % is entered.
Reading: 90 %
